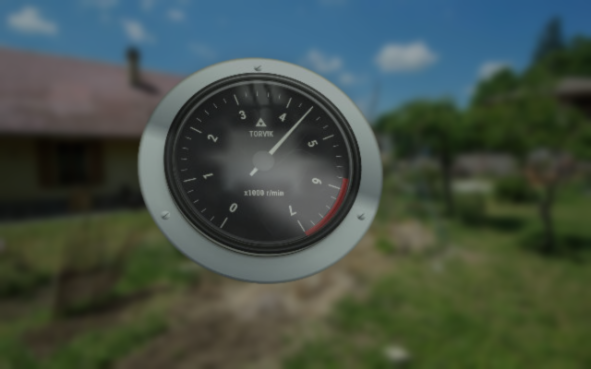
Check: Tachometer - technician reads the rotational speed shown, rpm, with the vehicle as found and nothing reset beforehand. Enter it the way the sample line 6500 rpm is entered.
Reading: 4400 rpm
